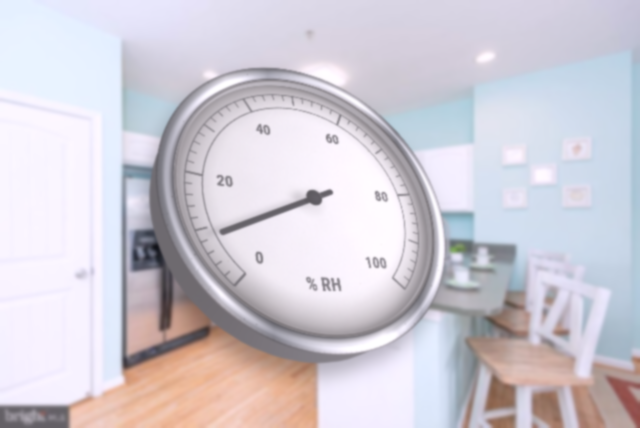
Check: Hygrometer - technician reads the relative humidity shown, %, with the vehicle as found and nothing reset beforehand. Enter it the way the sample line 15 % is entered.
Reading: 8 %
